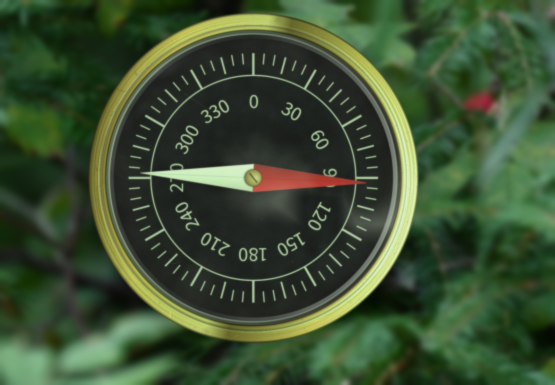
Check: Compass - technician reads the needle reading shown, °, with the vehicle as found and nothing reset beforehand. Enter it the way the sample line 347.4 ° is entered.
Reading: 92.5 °
